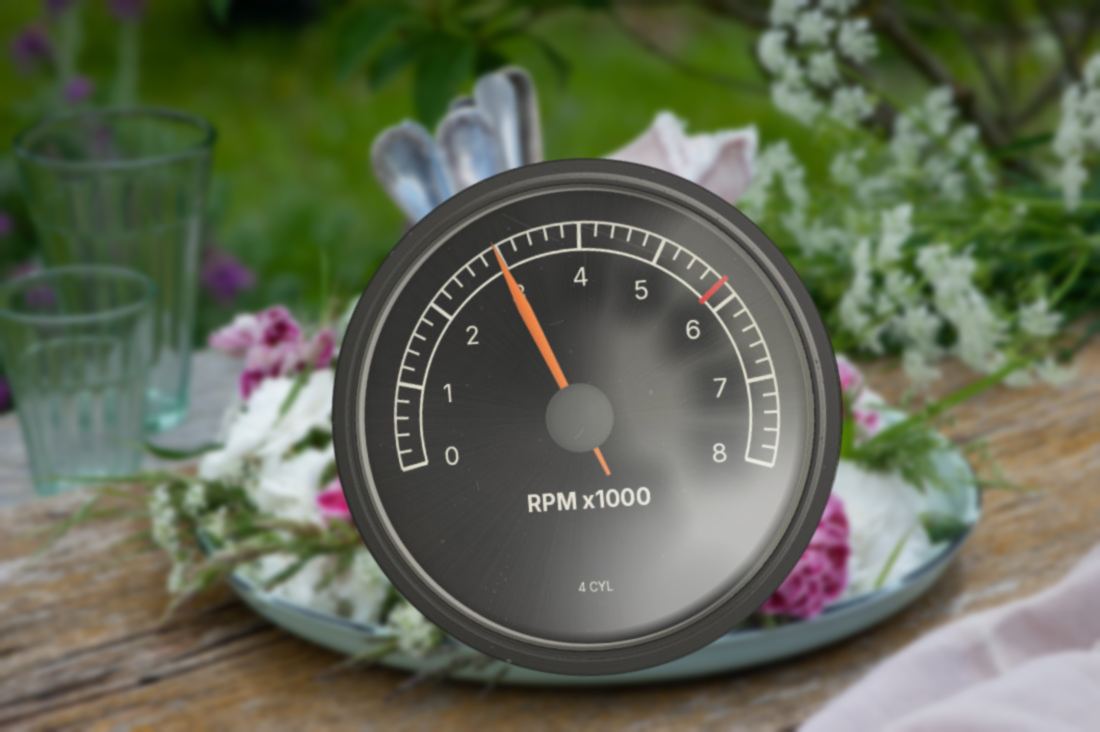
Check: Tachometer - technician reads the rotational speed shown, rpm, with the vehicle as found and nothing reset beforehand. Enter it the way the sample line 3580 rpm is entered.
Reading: 3000 rpm
